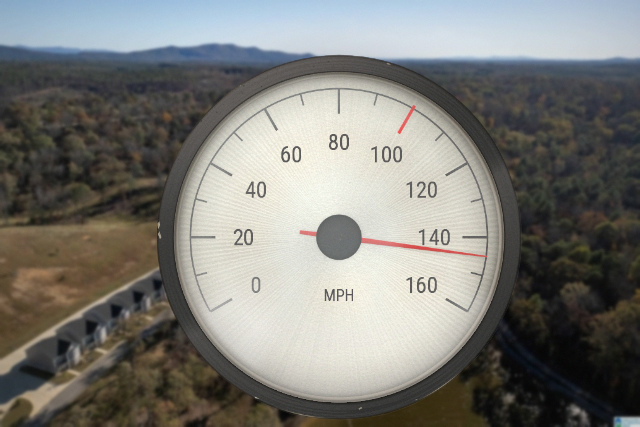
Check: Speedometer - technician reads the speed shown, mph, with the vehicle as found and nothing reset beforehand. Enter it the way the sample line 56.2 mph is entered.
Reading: 145 mph
